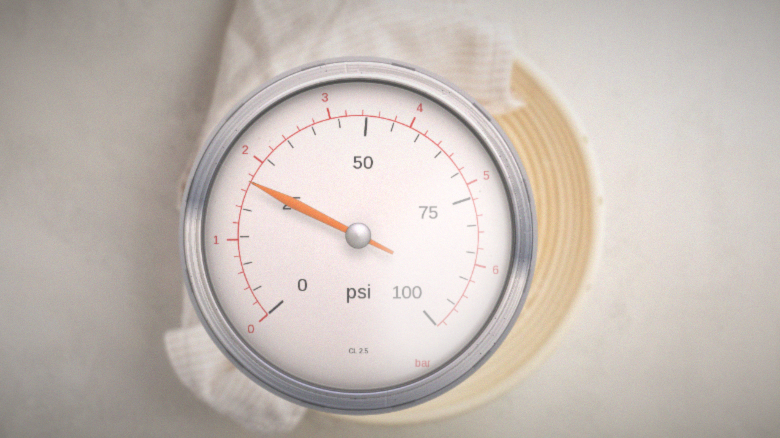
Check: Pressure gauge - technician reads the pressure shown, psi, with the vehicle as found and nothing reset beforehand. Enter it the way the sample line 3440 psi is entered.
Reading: 25 psi
